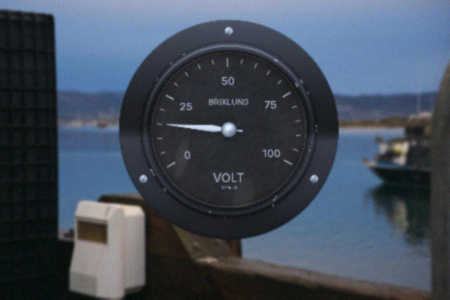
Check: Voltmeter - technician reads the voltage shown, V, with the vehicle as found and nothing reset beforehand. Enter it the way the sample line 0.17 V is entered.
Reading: 15 V
